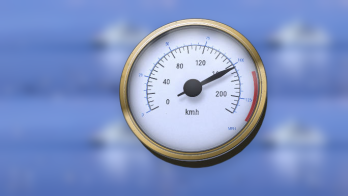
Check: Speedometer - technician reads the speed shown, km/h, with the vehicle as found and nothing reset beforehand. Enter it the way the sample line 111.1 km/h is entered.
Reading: 165 km/h
